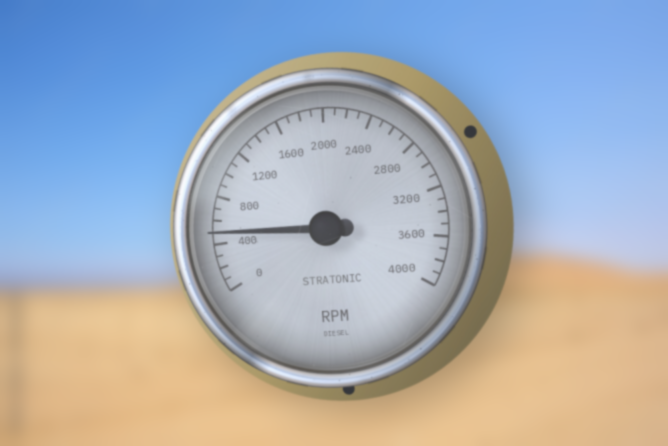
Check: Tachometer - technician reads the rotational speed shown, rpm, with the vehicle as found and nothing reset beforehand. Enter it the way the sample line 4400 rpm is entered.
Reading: 500 rpm
